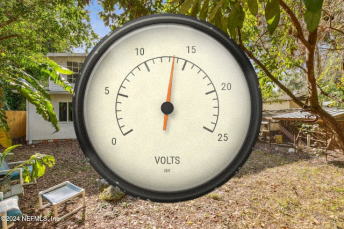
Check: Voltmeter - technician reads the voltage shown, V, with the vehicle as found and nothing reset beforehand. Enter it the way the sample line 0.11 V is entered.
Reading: 13.5 V
